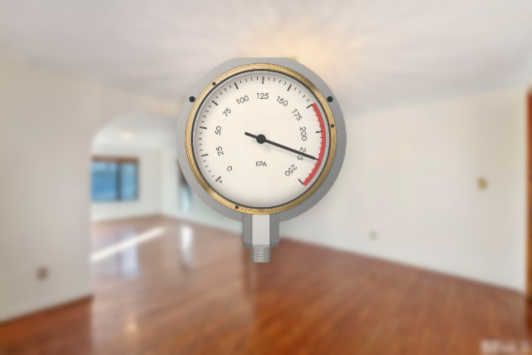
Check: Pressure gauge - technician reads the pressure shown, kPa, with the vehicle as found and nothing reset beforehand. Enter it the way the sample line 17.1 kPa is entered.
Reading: 225 kPa
